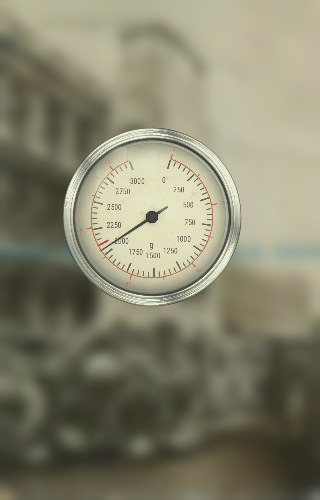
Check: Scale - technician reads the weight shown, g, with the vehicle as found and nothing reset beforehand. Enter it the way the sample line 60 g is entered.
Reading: 2050 g
